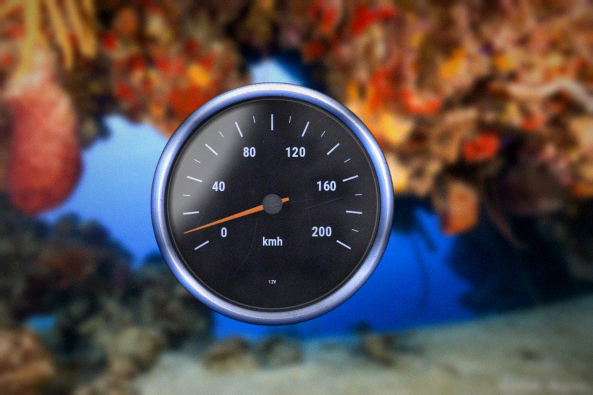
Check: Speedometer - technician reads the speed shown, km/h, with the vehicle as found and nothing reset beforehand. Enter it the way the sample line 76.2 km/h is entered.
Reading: 10 km/h
